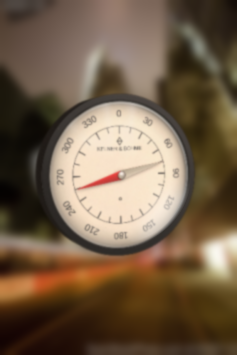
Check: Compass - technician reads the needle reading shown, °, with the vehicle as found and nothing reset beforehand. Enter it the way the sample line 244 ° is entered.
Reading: 255 °
